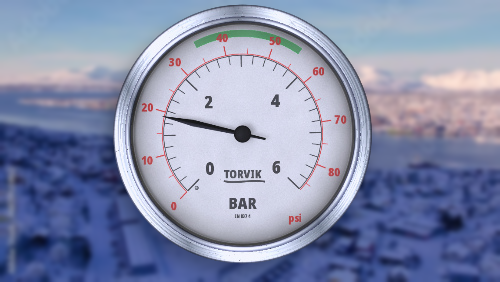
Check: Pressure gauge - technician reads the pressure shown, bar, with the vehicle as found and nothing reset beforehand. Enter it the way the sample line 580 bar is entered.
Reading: 1.3 bar
